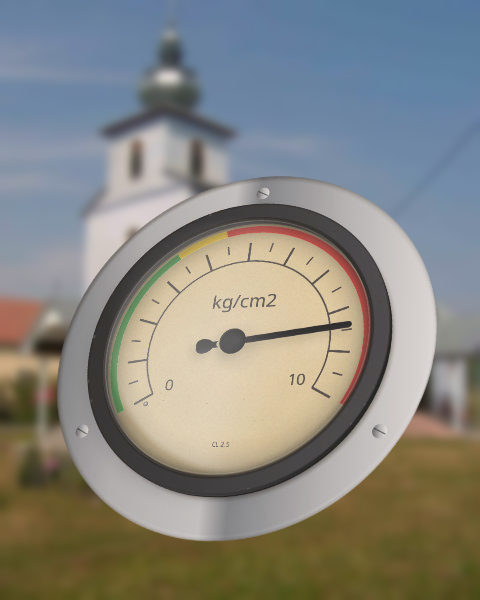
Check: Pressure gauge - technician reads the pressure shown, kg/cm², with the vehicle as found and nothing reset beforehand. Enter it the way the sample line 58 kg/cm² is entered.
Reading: 8.5 kg/cm²
